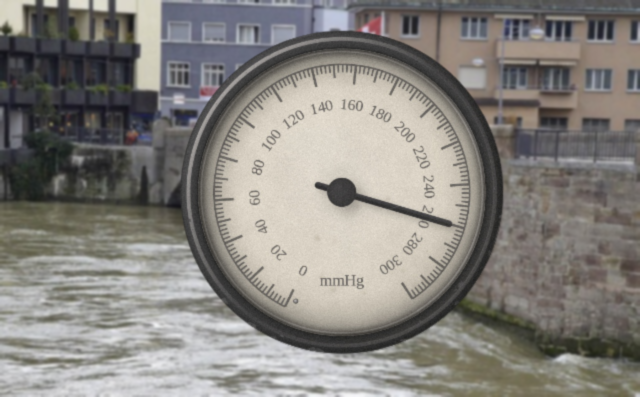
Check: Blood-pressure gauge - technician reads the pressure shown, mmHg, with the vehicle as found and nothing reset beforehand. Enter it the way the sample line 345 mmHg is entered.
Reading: 260 mmHg
